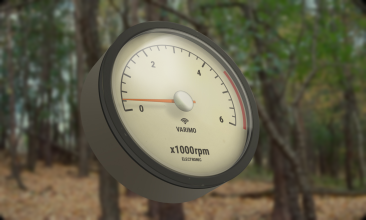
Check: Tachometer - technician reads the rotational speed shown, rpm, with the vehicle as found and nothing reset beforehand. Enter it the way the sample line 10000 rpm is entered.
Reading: 250 rpm
